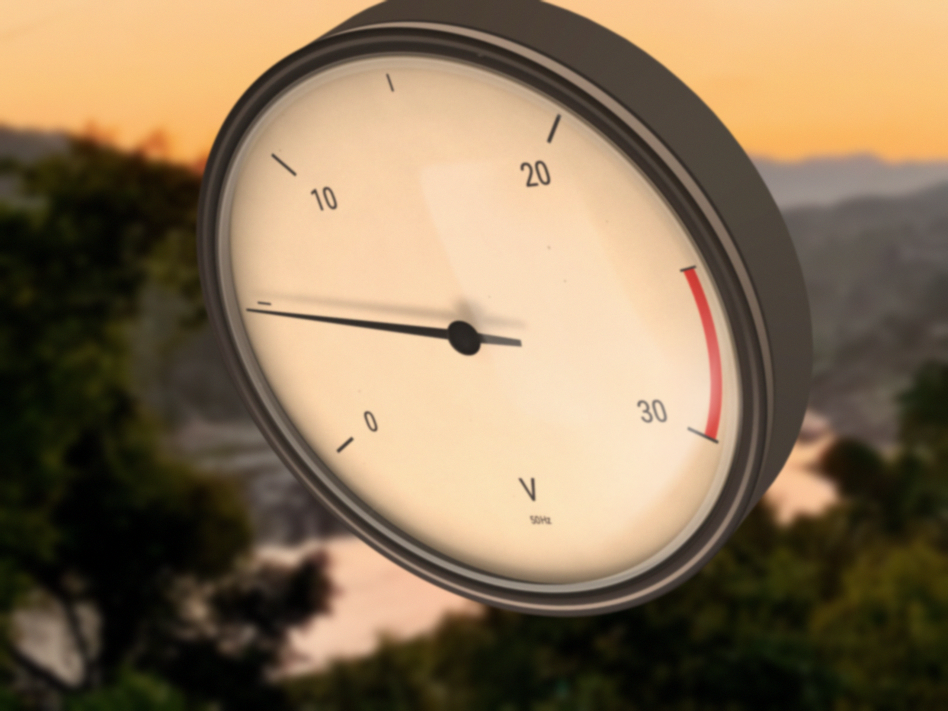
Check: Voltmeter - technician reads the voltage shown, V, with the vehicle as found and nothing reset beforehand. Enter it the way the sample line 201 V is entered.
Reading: 5 V
